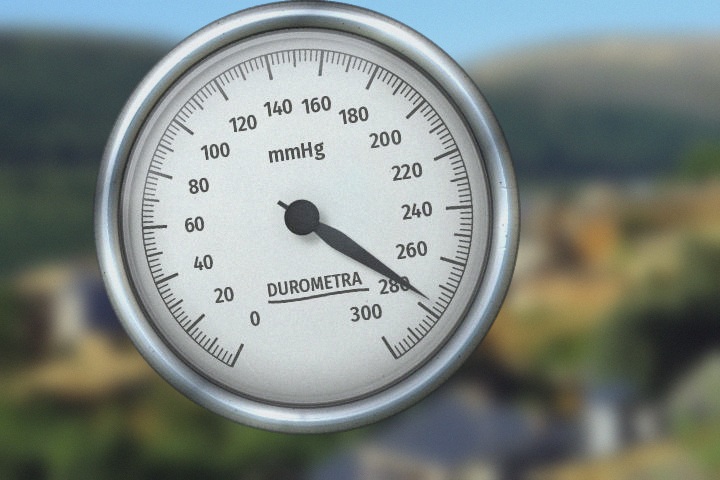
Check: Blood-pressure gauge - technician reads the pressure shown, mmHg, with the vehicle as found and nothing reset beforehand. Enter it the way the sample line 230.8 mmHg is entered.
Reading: 276 mmHg
